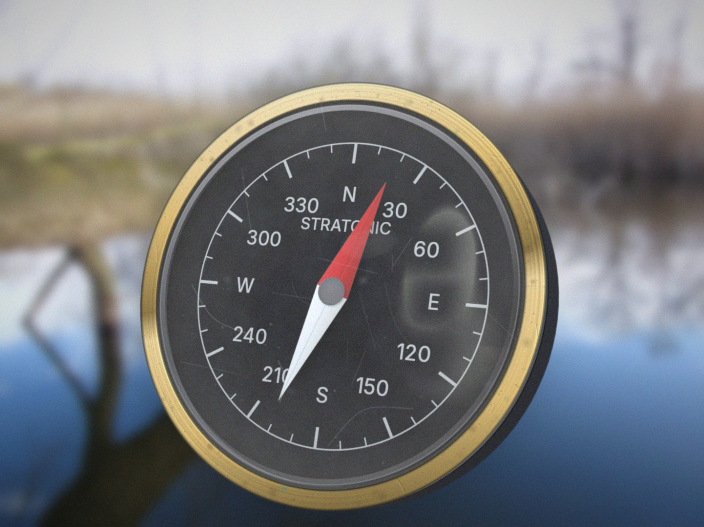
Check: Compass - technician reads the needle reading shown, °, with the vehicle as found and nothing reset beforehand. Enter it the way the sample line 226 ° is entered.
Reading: 20 °
